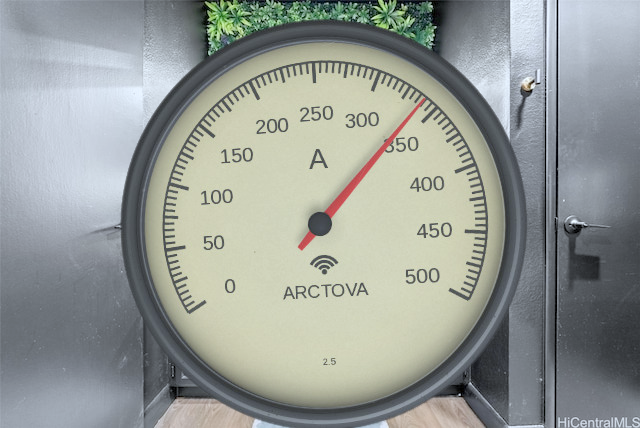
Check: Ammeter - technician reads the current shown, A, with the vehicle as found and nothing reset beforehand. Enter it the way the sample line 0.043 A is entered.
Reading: 340 A
